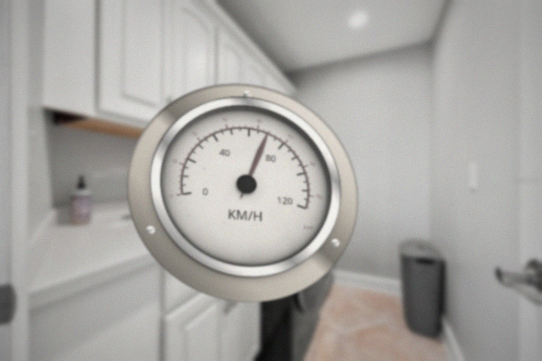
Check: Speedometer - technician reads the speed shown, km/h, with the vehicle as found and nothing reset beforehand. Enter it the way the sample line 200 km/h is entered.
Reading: 70 km/h
